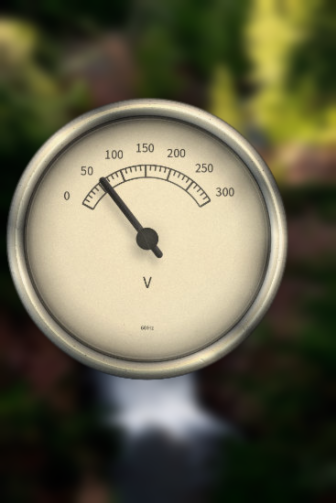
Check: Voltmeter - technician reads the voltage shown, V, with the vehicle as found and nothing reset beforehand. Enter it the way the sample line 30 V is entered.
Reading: 60 V
